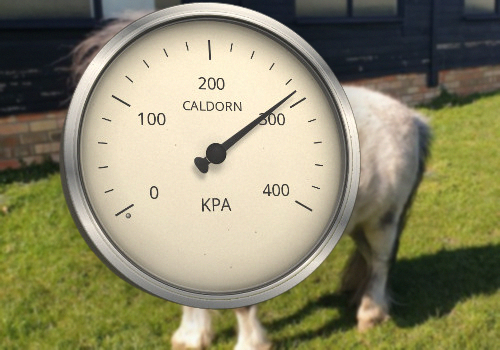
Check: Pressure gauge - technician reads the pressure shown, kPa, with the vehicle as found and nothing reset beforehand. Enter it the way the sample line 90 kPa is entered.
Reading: 290 kPa
